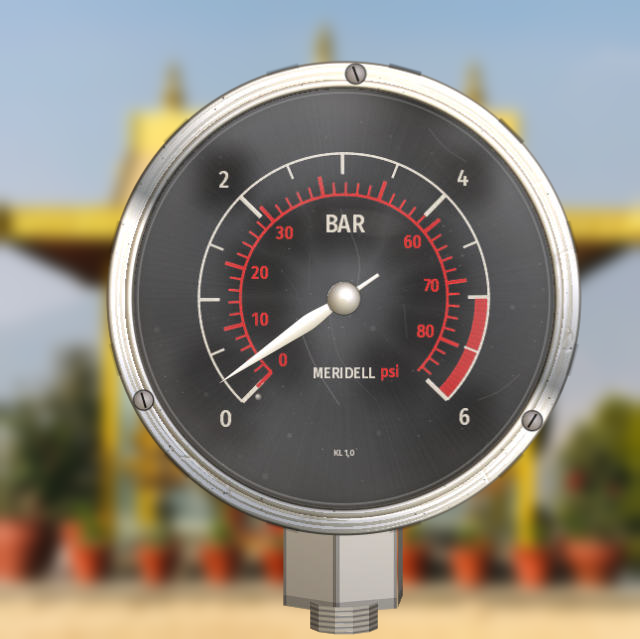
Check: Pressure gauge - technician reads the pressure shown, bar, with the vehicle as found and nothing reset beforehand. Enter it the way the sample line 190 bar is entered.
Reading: 0.25 bar
